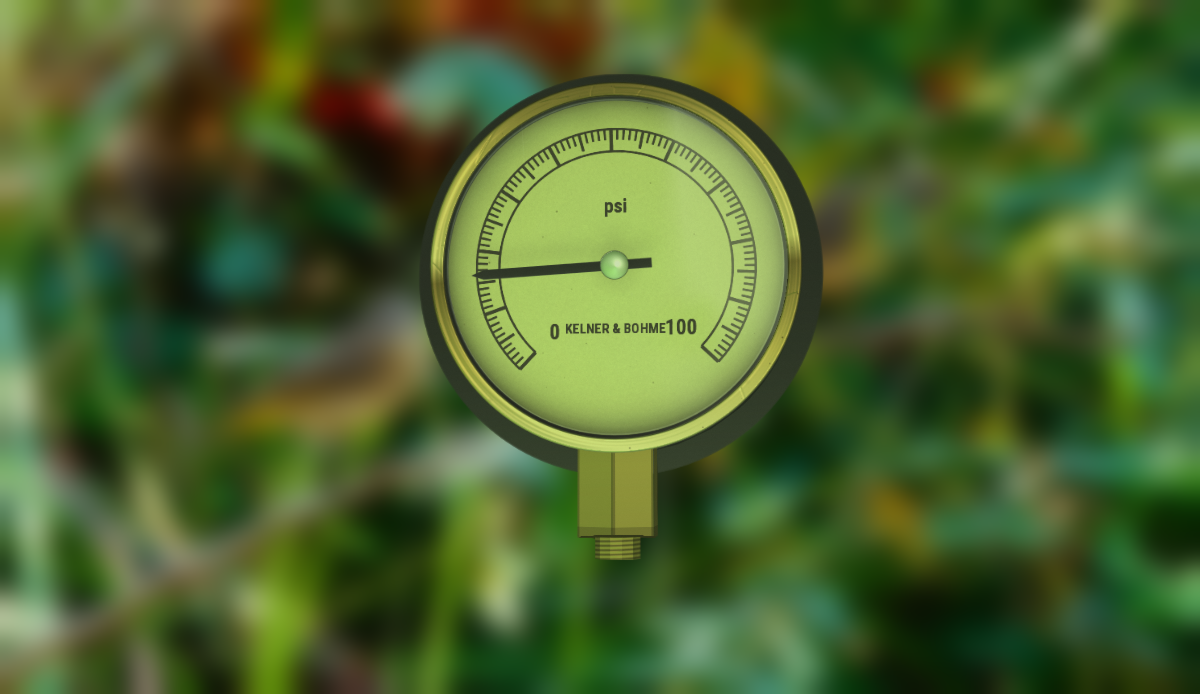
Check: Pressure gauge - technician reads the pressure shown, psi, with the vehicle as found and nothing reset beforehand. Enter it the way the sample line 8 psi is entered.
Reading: 16 psi
